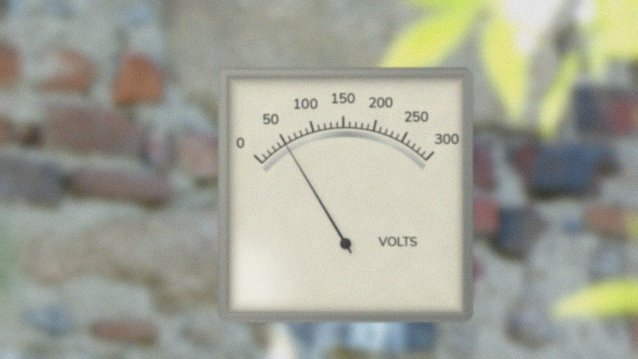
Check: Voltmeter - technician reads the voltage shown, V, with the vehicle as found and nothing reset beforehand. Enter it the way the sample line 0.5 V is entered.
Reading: 50 V
